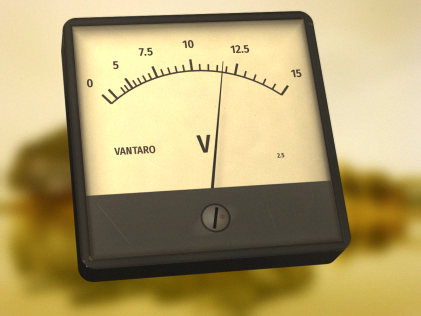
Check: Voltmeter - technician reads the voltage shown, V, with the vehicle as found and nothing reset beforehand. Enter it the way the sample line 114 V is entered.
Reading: 11.75 V
